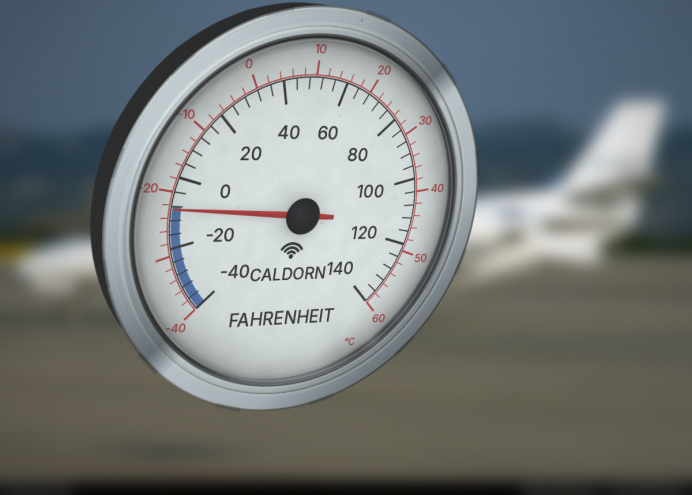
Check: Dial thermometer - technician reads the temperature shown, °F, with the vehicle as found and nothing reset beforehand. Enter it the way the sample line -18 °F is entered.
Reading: -8 °F
